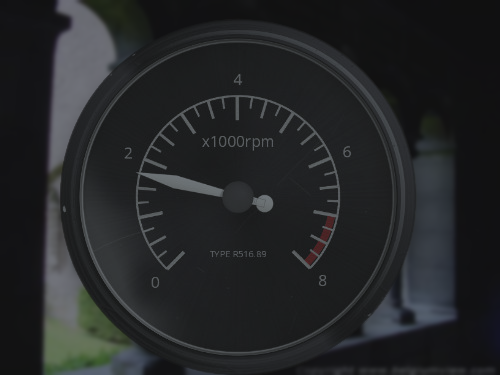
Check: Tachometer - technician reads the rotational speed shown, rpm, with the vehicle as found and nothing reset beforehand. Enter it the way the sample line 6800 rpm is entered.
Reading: 1750 rpm
